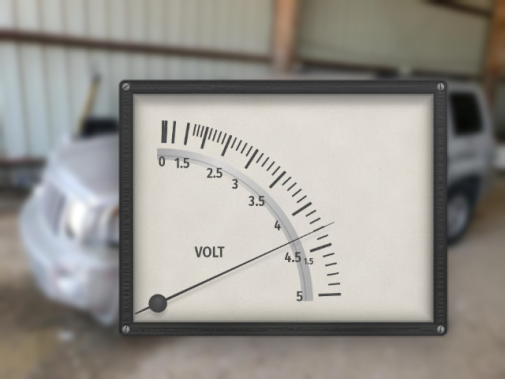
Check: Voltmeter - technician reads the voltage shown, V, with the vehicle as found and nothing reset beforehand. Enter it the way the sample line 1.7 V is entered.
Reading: 4.3 V
